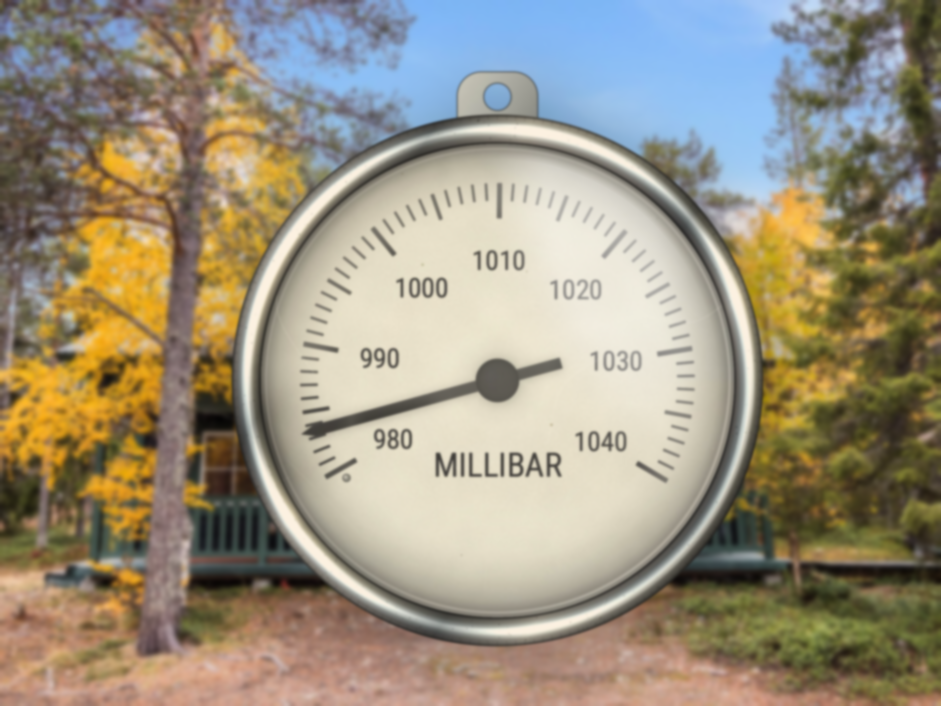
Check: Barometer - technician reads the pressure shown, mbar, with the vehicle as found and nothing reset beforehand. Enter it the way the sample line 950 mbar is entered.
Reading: 983.5 mbar
